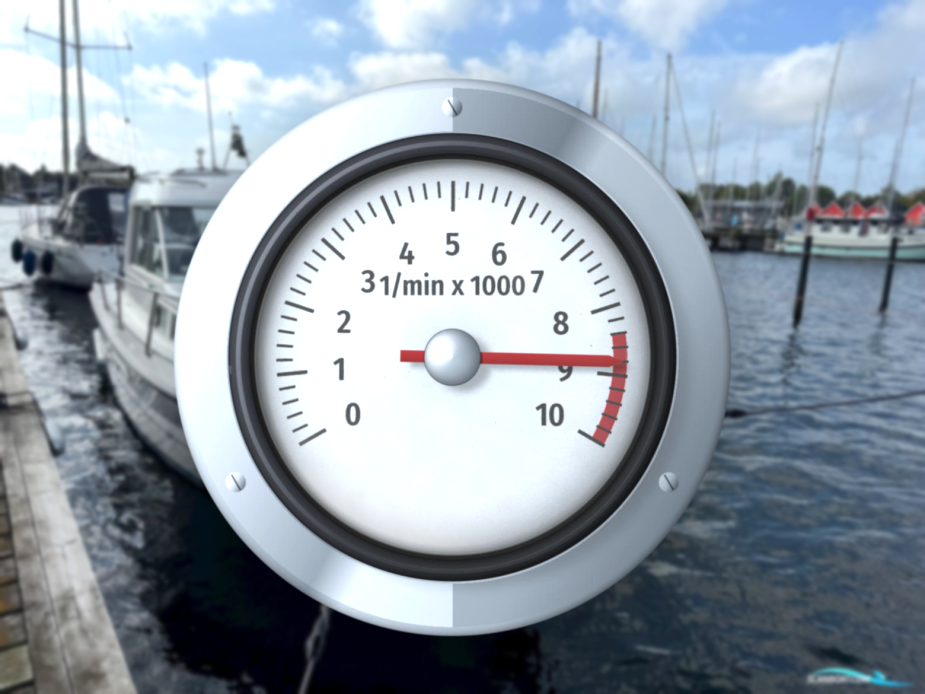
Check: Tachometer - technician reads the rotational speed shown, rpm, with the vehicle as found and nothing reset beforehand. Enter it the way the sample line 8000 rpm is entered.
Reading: 8800 rpm
